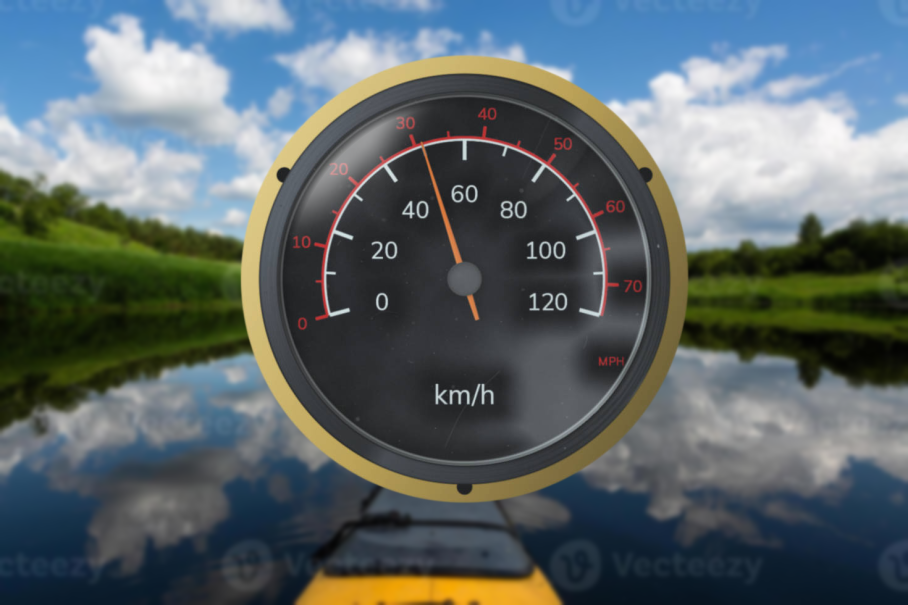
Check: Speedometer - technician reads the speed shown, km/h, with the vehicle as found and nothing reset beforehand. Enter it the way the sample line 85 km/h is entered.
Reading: 50 km/h
